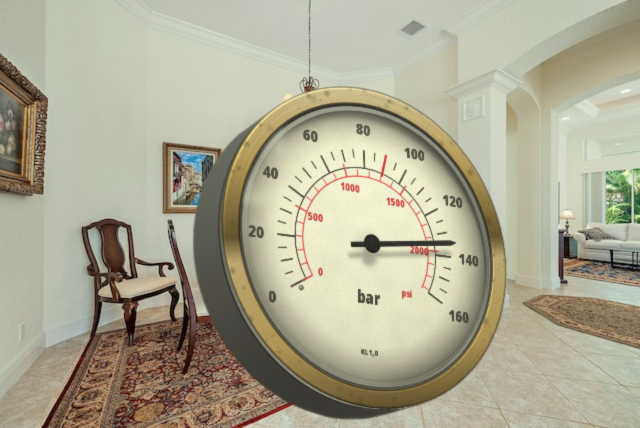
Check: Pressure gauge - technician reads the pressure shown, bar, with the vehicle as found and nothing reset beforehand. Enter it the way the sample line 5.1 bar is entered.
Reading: 135 bar
